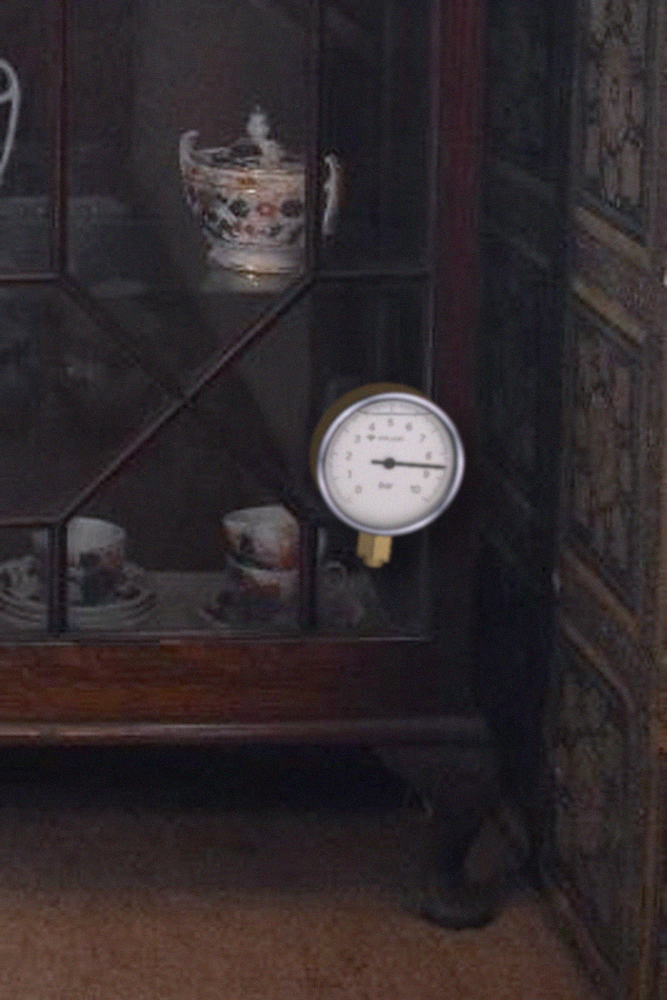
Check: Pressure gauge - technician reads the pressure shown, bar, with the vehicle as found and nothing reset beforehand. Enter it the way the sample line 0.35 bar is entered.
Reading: 8.5 bar
